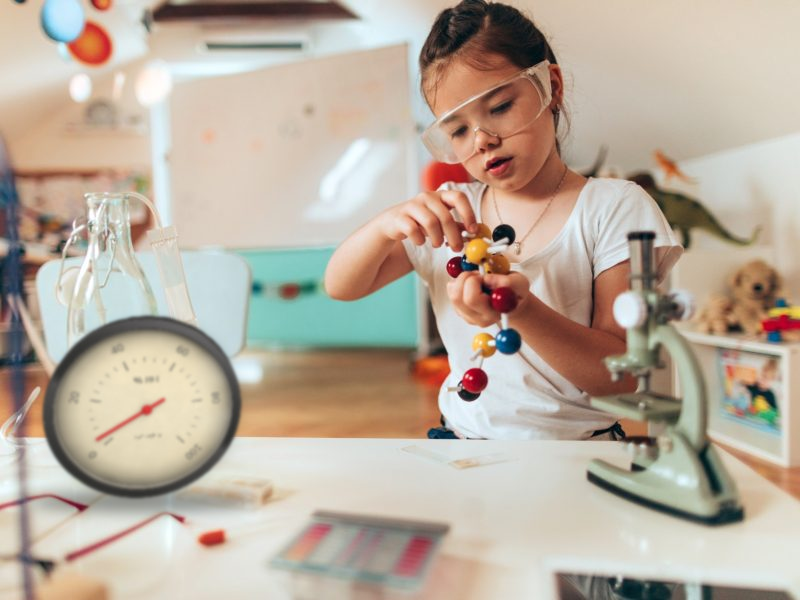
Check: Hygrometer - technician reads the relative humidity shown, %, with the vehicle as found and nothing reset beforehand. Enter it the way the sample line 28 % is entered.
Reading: 4 %
